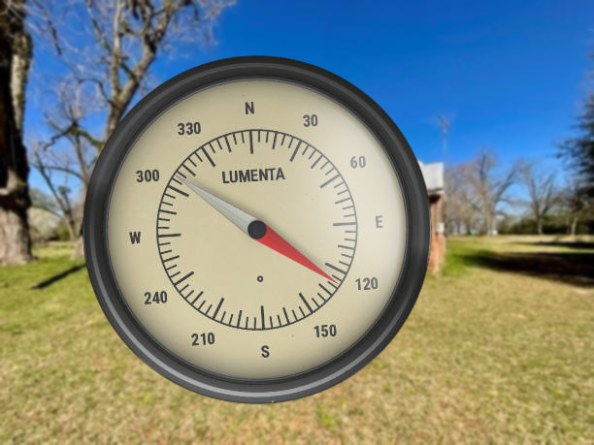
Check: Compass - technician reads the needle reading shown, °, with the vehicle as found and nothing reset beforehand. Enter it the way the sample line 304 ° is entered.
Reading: 127.5 °
